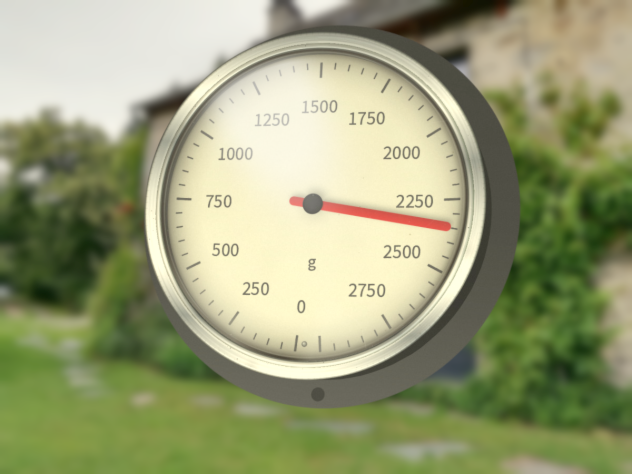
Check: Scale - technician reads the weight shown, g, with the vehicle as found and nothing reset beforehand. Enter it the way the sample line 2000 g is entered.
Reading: 2350 g
